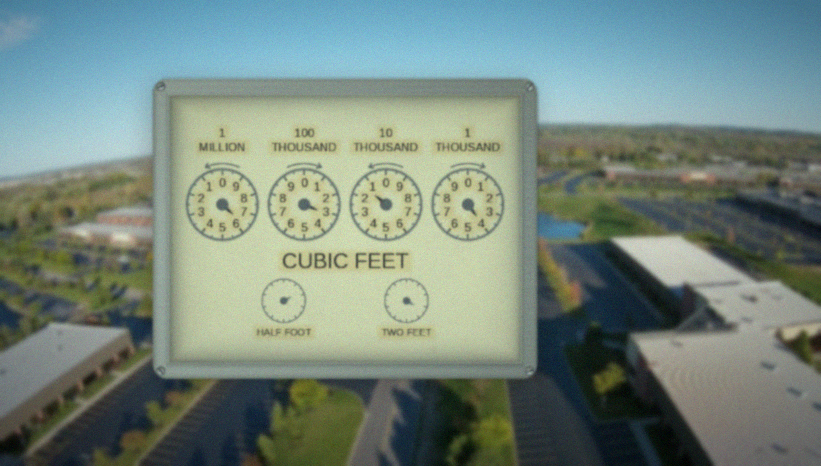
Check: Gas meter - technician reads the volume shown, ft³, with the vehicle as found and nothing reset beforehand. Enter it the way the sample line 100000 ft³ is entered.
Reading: 631400 ft³
